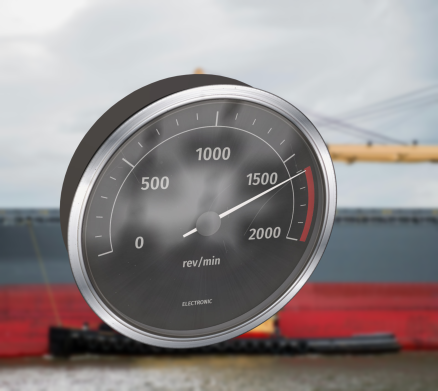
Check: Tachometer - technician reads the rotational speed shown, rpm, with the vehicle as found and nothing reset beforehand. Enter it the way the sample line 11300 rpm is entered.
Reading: 1600 rpm
